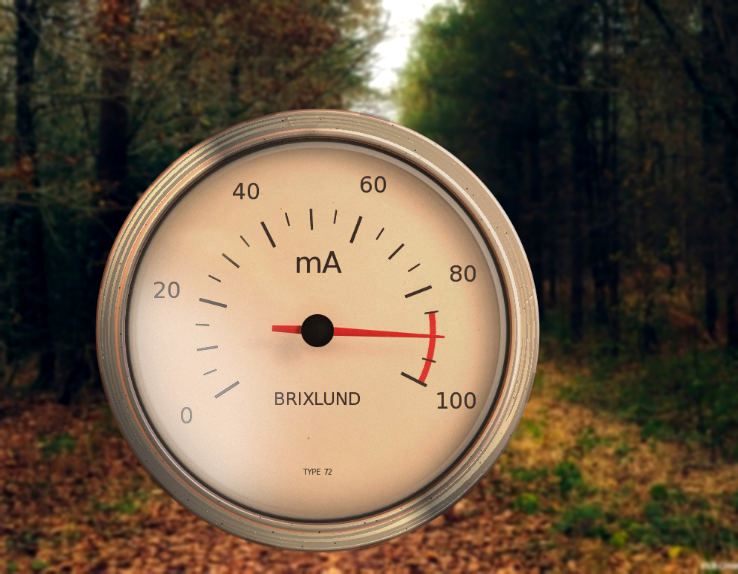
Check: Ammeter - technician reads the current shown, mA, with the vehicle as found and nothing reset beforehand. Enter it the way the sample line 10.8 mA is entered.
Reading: 90 mA
